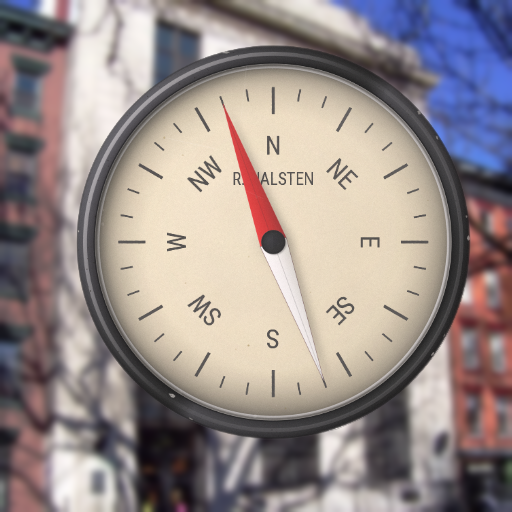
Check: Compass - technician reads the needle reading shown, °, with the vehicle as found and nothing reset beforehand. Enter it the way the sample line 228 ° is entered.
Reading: 340 °
